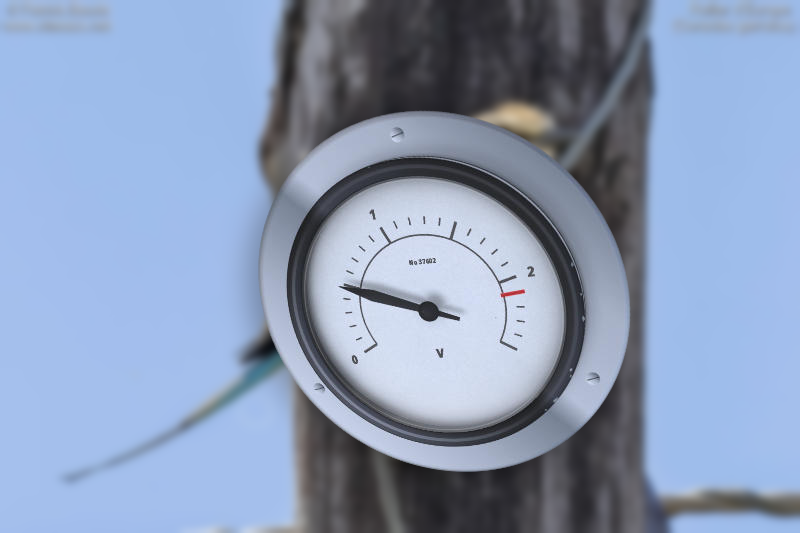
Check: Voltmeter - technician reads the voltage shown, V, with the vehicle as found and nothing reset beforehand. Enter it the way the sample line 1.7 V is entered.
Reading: 0.5 V
